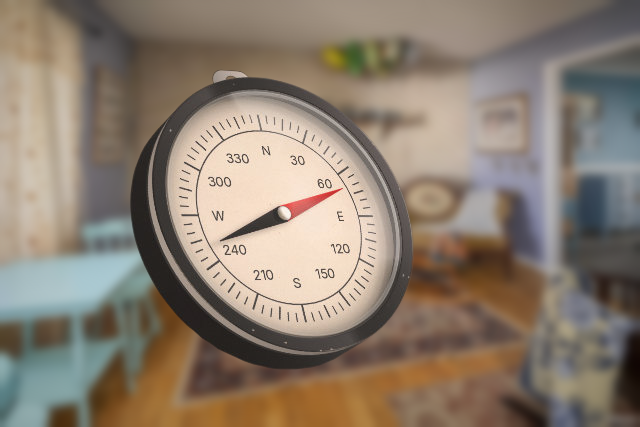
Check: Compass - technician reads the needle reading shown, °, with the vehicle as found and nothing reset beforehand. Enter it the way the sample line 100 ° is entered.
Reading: 70 °
